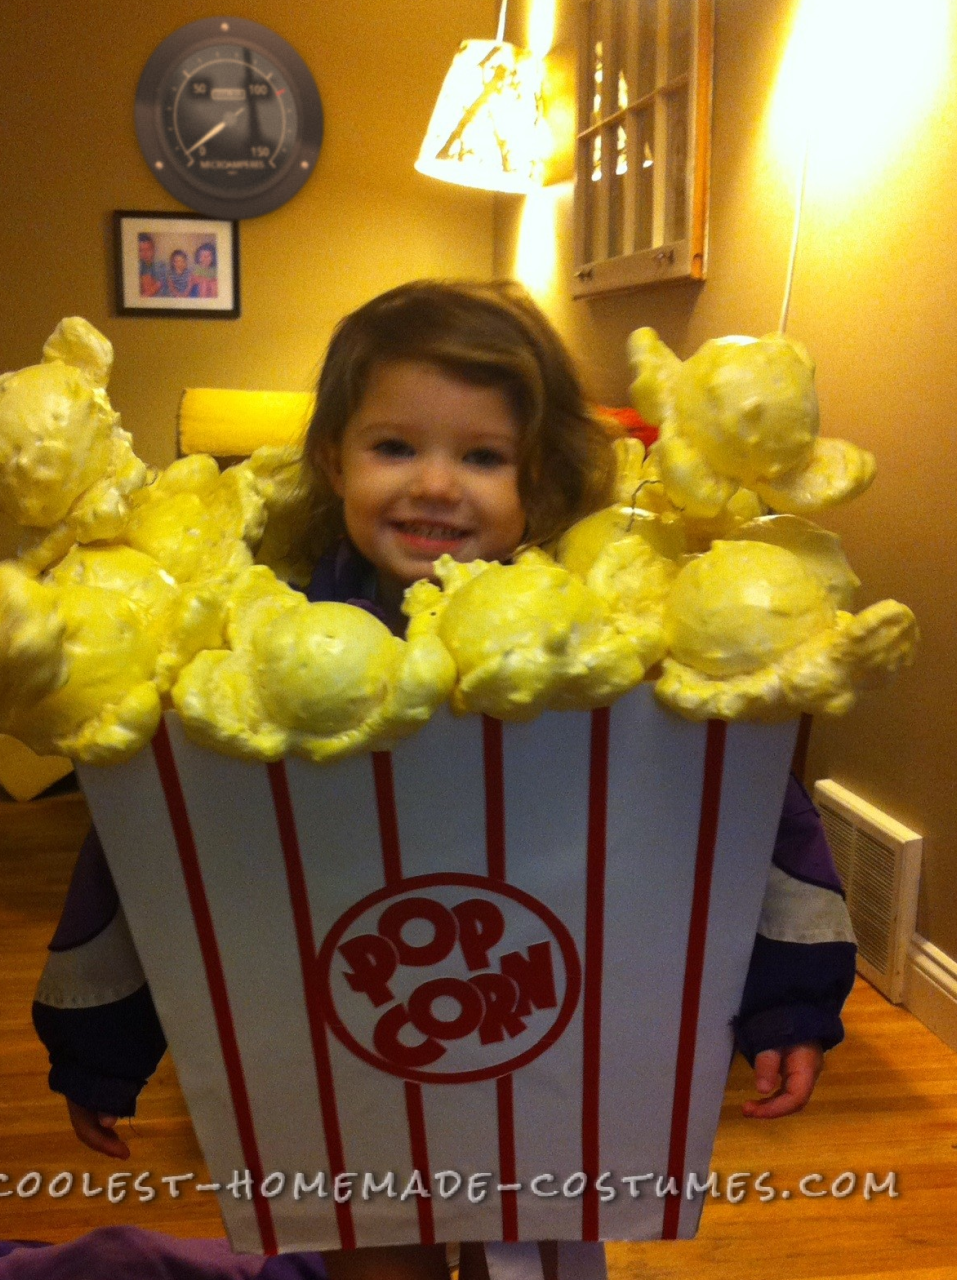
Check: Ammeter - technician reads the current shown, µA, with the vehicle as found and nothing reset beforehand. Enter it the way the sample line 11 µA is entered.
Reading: 5 µA
